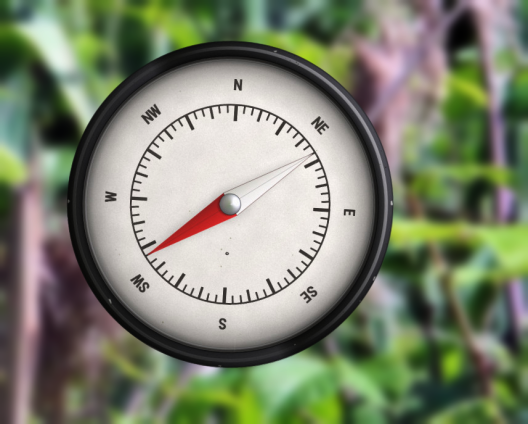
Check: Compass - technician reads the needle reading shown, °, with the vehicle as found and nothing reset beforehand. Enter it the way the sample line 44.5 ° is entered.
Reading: 235 °
